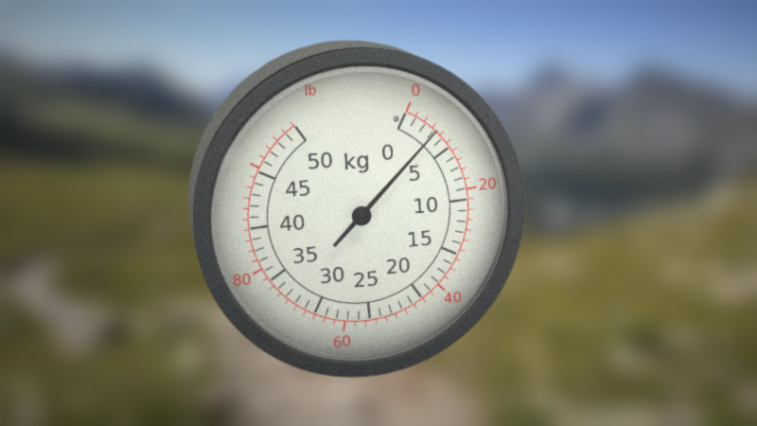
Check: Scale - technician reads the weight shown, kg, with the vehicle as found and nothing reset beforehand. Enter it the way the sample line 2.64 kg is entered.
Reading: 3 kg
